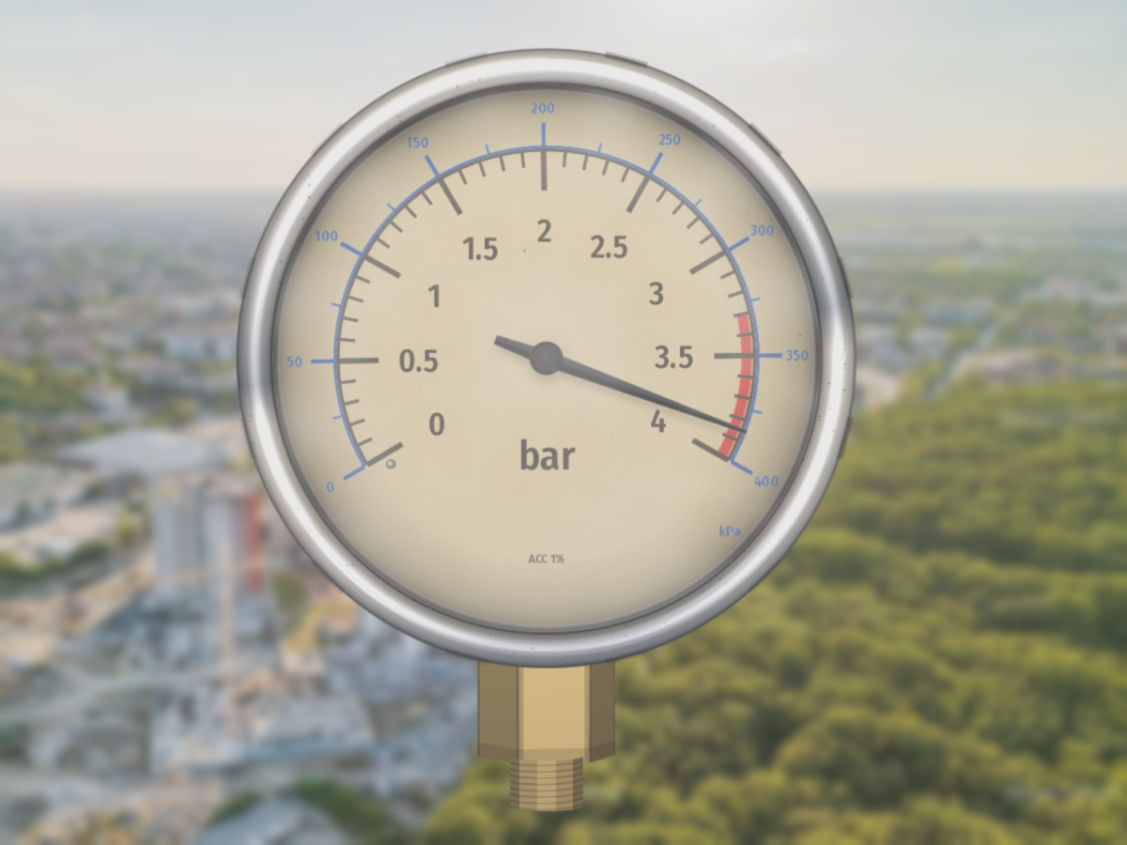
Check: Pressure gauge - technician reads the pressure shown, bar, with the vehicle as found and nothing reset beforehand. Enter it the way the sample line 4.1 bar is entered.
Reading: 3.85 bar
